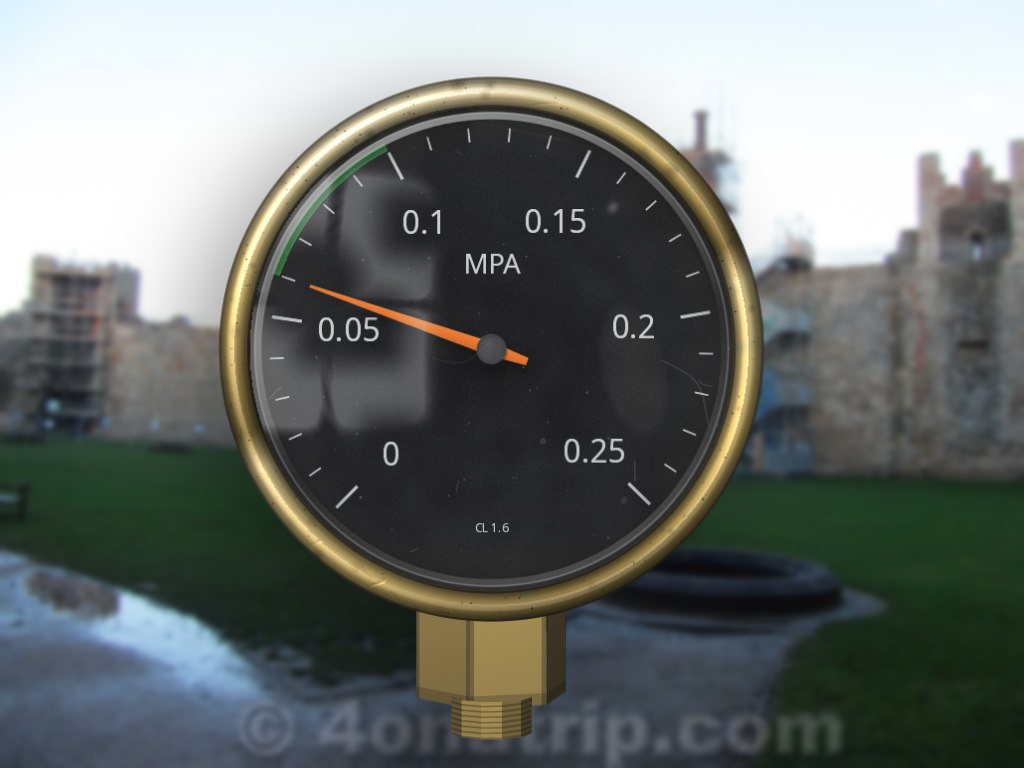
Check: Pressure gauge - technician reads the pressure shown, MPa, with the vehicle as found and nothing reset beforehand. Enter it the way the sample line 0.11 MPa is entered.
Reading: 0.06 MPa
